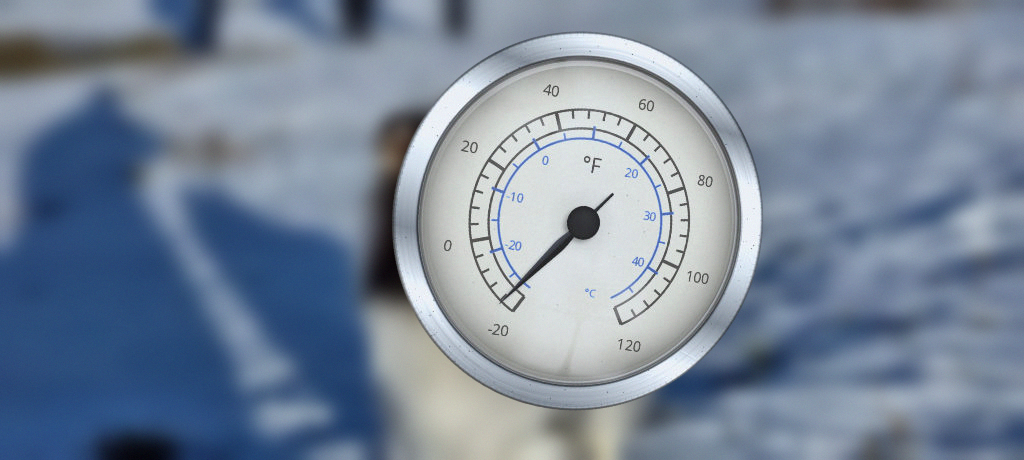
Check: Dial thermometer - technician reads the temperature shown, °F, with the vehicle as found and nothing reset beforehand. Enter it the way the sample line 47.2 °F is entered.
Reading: -16 °F
